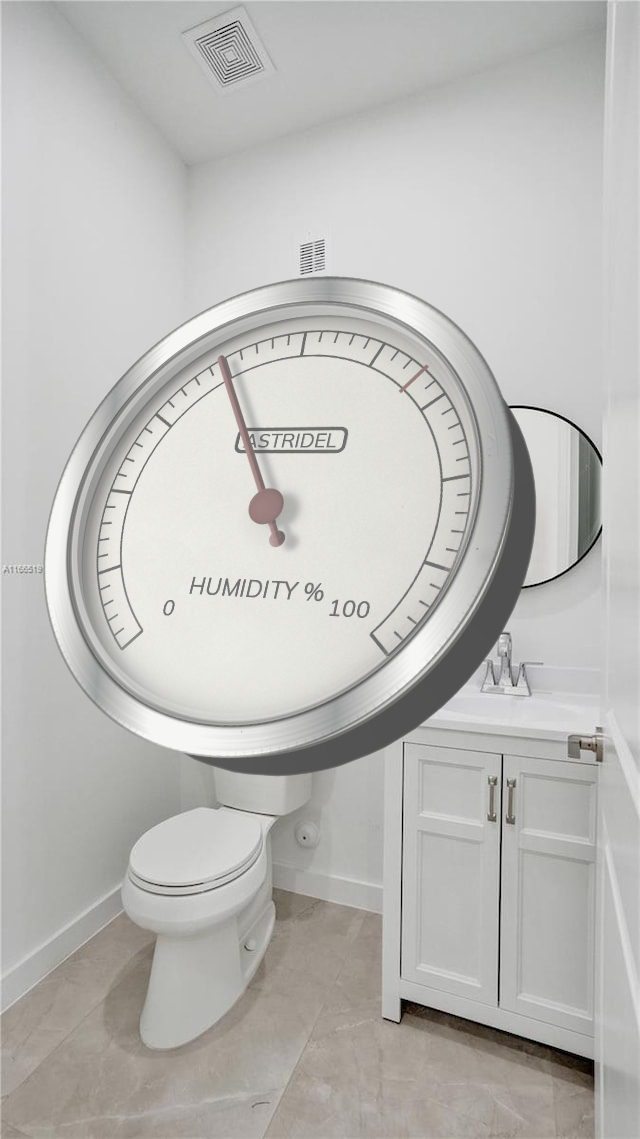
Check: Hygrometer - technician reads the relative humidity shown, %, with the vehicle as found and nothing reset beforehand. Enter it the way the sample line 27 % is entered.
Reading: 40 %
